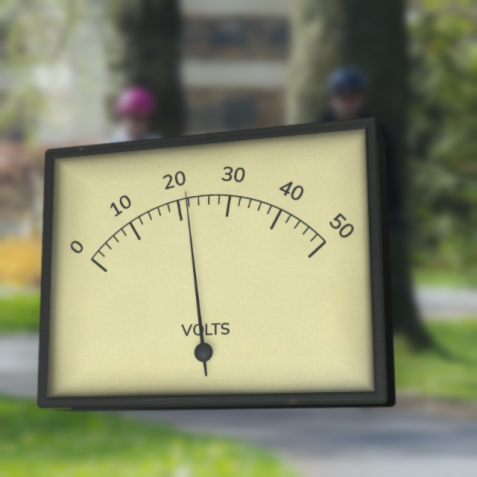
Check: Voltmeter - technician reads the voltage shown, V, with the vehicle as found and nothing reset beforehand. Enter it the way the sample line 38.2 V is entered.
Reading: 22 V
